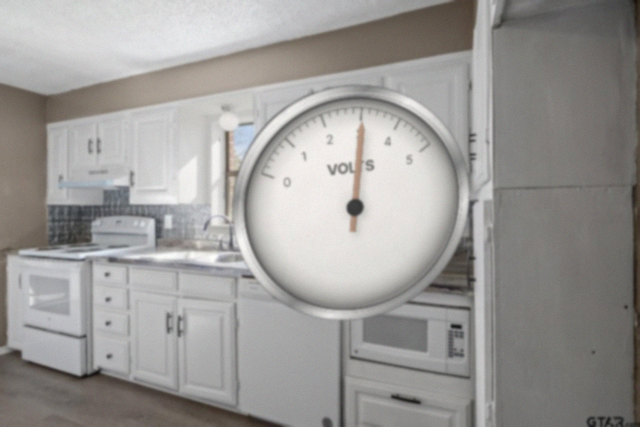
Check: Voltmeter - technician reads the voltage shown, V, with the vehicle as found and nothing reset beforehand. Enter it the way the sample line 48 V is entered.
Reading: 3 V
